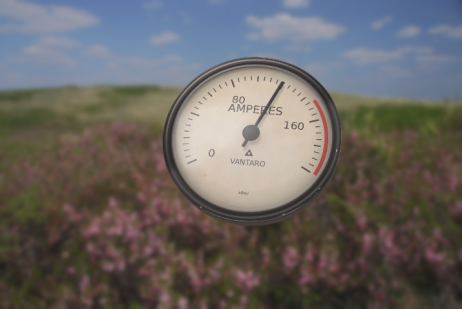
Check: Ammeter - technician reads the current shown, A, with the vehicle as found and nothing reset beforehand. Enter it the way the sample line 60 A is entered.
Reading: 120 A
